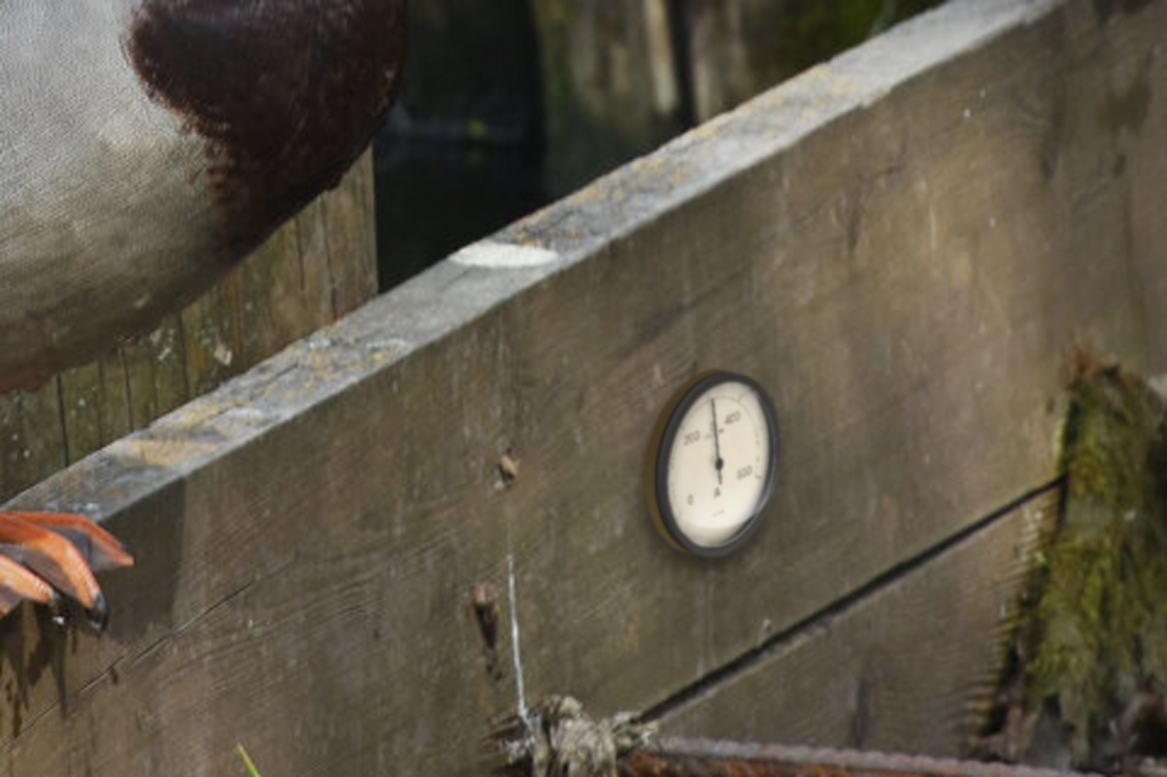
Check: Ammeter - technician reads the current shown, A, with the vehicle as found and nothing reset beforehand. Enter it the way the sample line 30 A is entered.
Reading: 300 A
